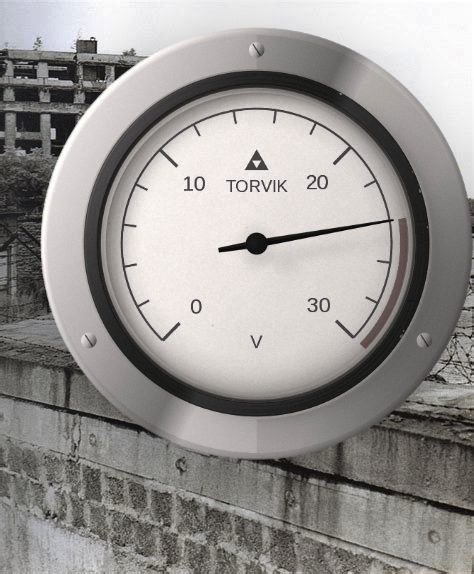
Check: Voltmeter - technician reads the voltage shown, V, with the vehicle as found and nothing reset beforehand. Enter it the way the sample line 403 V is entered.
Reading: 24 V
